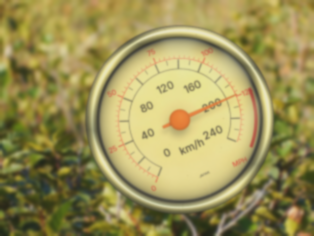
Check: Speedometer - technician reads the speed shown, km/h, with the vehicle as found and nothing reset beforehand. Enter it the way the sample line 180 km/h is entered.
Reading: 200 km/h
